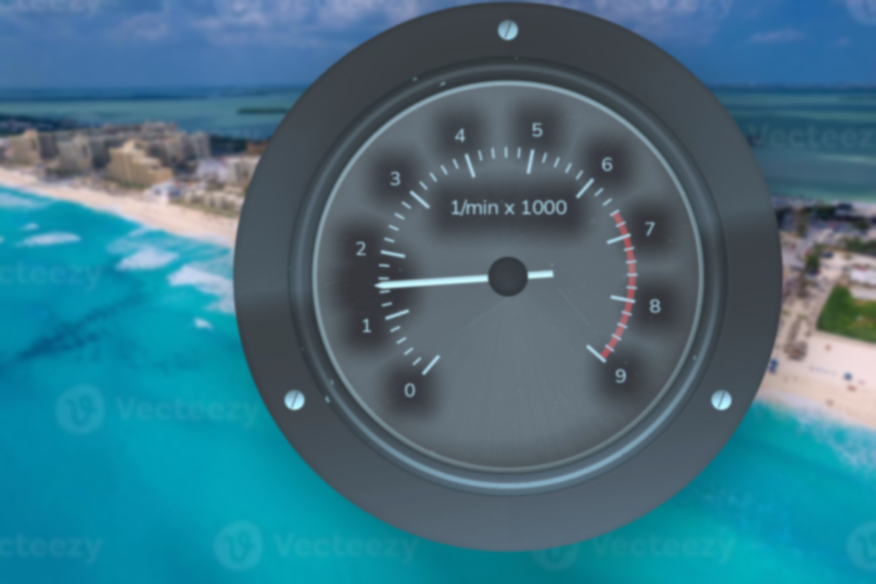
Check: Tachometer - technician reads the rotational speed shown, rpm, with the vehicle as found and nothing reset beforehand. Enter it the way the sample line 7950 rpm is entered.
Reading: 1500 rpm
